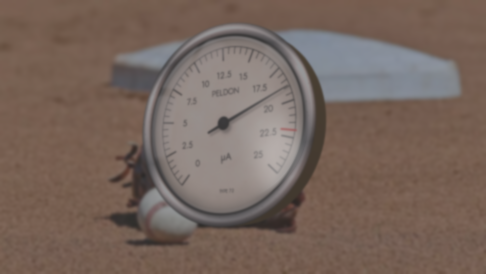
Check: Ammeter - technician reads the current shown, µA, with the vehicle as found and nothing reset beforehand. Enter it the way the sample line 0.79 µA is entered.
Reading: 19 µA
